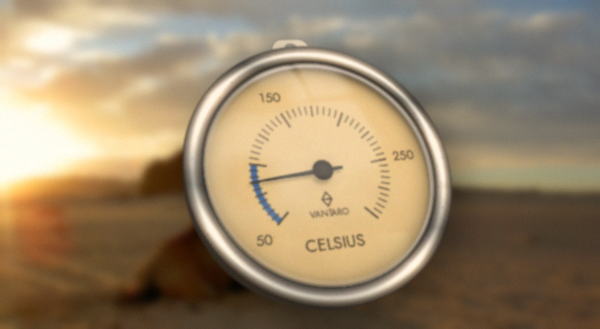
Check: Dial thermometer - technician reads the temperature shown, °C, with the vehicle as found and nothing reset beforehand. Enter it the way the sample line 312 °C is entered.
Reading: 85 °C
